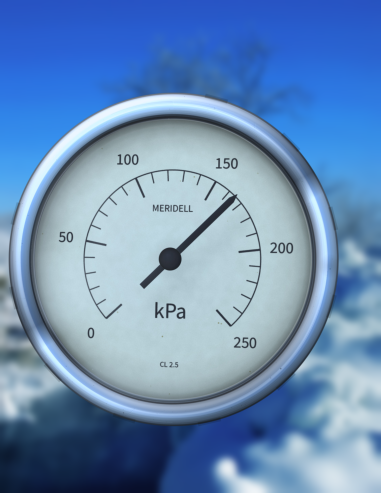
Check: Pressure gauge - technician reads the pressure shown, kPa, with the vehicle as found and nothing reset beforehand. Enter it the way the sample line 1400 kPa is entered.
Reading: 165 kPa
